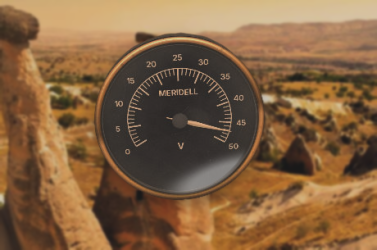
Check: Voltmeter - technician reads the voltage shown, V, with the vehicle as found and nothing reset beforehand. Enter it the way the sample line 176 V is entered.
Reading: 47 V
